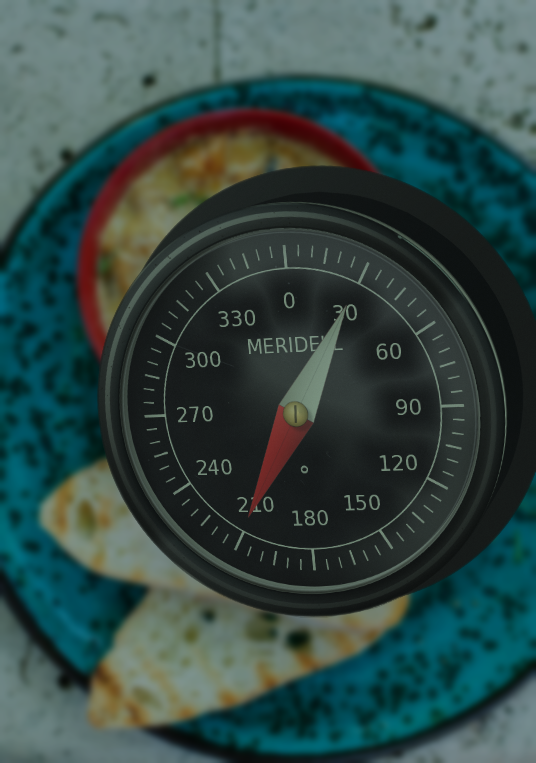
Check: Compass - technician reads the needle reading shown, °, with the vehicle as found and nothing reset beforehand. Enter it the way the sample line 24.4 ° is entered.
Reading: 210 °
